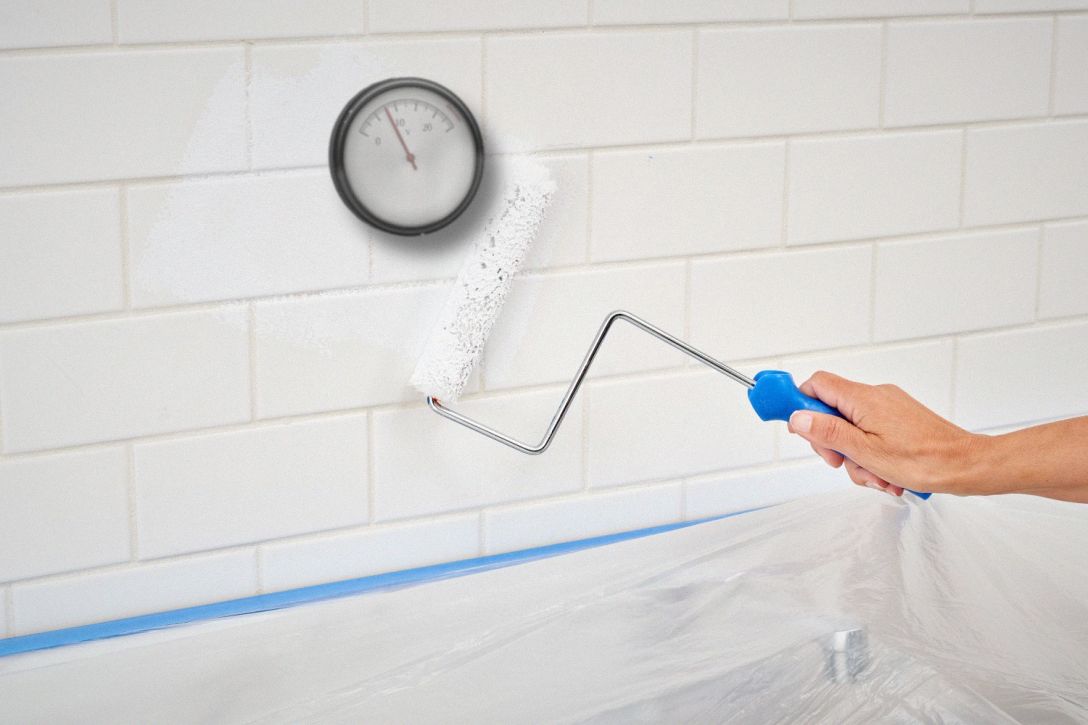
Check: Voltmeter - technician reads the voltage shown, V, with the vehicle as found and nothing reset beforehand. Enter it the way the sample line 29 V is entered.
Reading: 7.5 V
